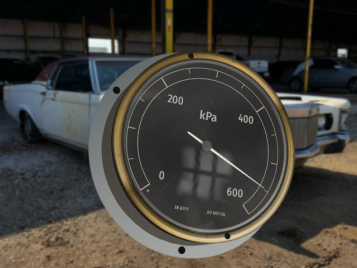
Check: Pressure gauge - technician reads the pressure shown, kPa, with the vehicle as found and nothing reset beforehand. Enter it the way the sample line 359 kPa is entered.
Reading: 550 kPa
